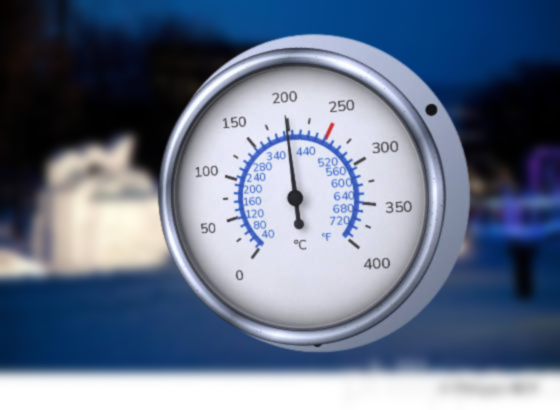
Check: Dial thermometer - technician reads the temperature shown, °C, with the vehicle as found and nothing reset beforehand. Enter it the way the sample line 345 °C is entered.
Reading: 200 °C
